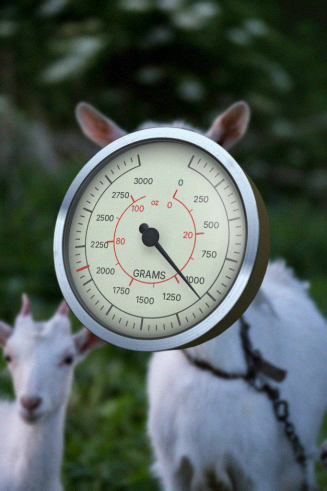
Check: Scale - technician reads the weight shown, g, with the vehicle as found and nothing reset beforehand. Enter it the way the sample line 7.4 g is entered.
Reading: 1050 g
